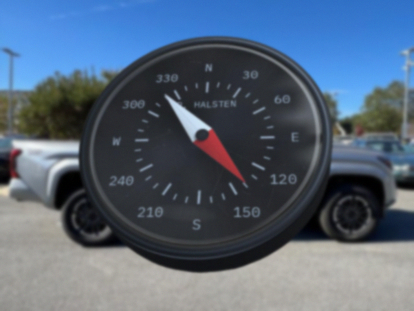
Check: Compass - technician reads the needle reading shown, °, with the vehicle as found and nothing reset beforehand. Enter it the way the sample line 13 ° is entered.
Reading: 140 °
